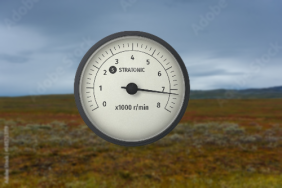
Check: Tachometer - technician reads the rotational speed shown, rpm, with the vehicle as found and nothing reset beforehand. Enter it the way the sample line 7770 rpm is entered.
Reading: 7200 rpm
